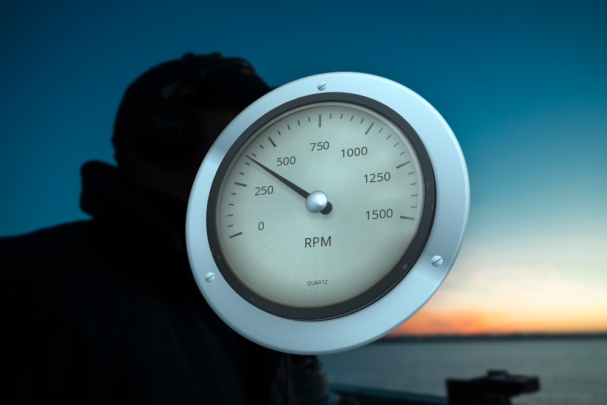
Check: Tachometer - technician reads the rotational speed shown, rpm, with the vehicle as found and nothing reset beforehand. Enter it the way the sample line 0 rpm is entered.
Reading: 375 rpm
